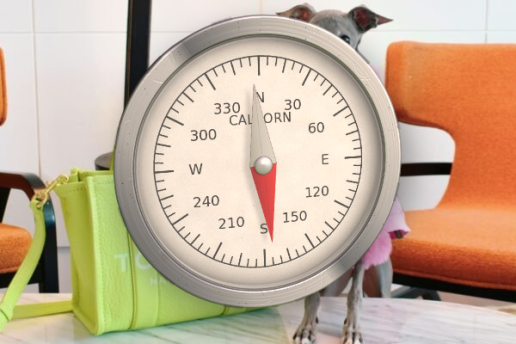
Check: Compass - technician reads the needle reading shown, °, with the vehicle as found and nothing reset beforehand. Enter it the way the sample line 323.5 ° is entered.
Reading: 175 °
